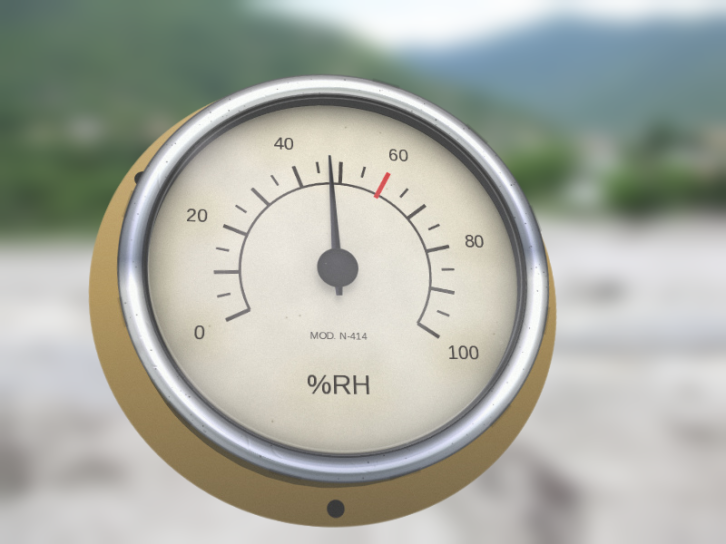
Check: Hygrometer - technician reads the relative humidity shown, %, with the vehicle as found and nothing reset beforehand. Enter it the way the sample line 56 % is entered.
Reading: 47.5 %
